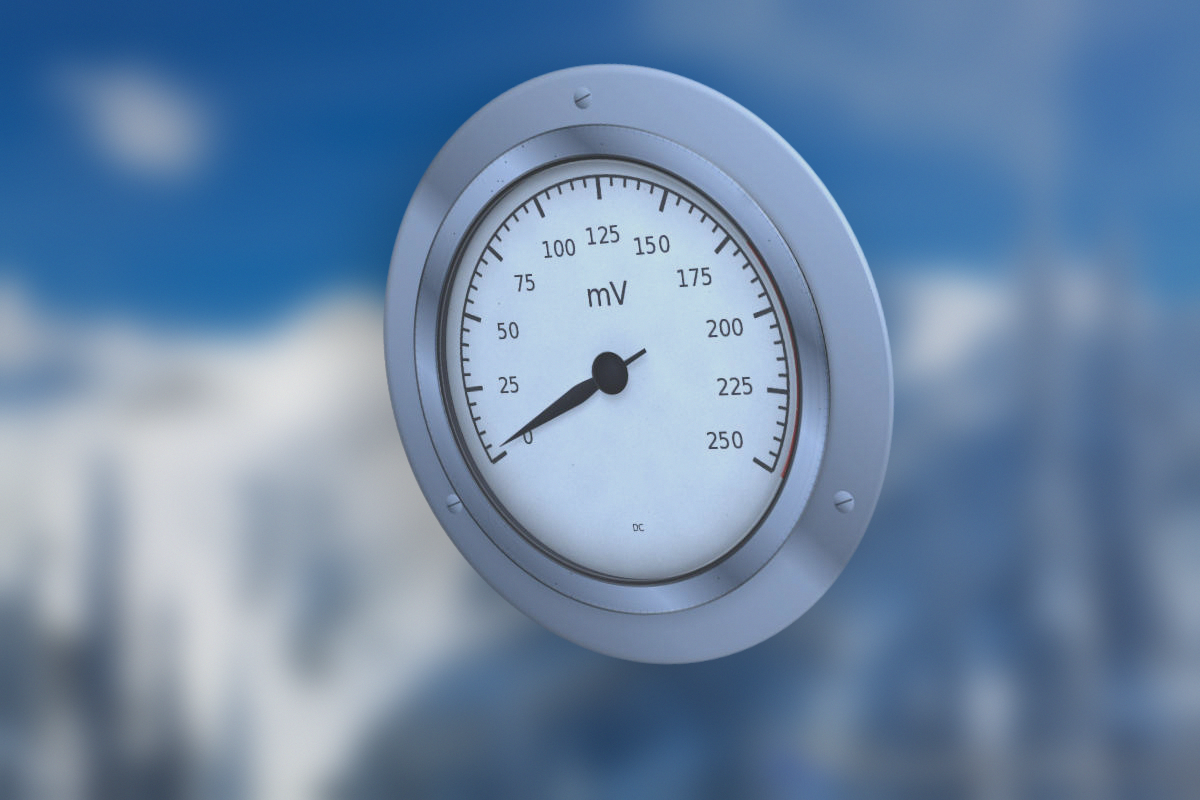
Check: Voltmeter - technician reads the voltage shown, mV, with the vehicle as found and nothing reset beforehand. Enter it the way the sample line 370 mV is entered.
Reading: 2.5 mV
